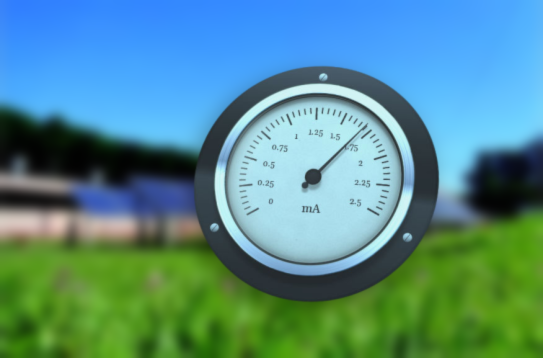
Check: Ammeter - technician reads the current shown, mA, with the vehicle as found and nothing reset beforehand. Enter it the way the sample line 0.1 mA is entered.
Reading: 1.7 mA
